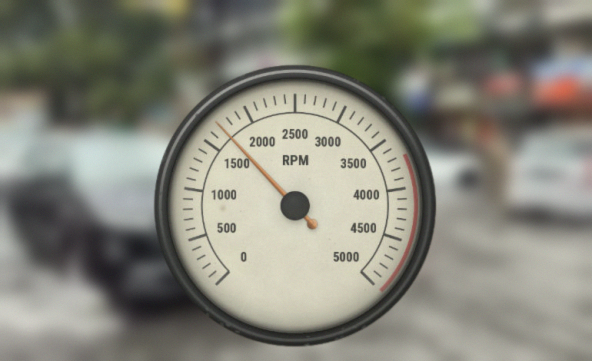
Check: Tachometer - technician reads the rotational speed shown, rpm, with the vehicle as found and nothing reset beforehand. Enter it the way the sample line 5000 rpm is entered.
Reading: 1700 rpm
